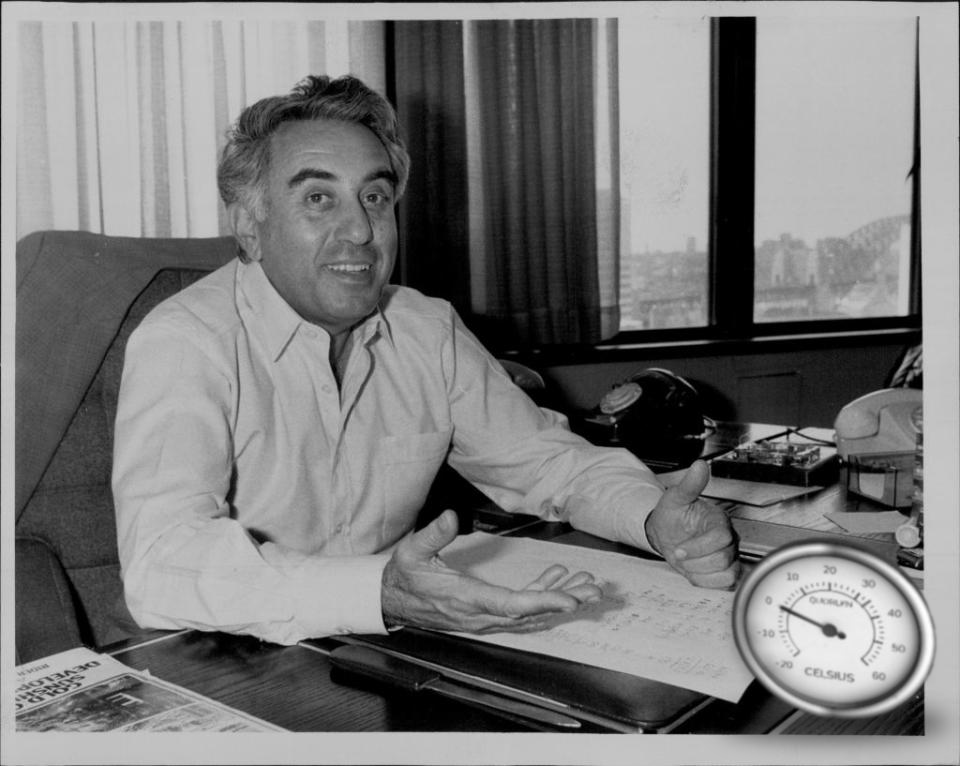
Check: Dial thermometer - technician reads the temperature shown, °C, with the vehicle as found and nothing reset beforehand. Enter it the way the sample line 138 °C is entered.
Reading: 0 °C
